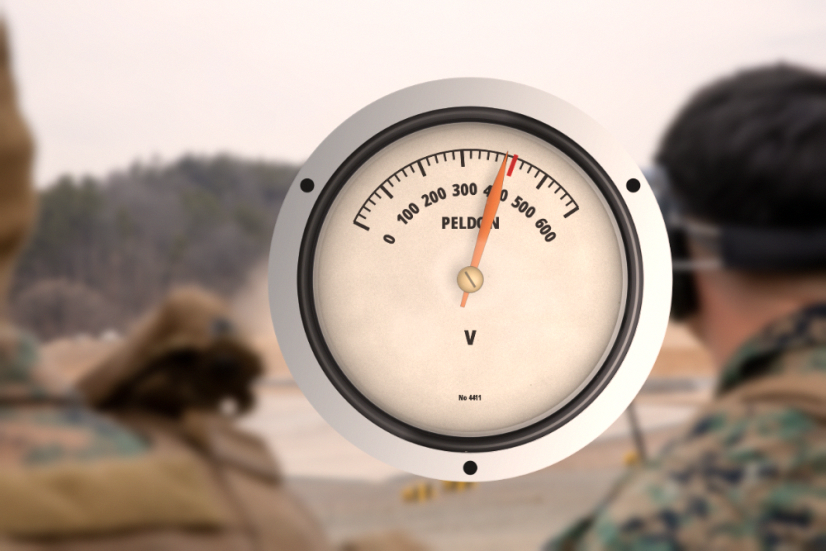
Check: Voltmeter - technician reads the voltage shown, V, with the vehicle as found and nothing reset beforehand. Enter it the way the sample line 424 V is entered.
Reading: 400 V
